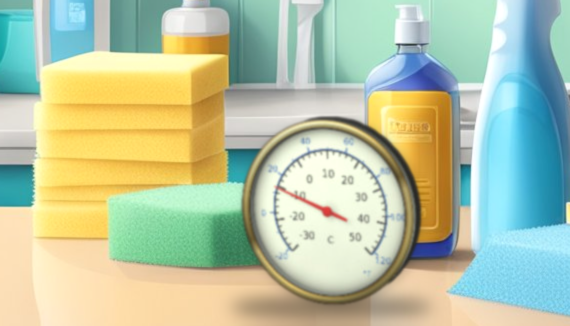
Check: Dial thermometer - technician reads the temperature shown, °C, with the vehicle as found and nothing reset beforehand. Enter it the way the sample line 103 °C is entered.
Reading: -10 °C
